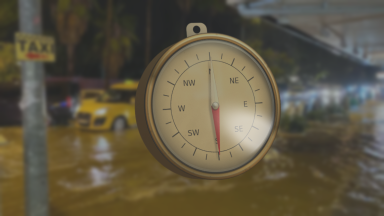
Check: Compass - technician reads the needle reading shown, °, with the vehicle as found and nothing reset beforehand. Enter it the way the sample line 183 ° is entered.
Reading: 180 °
